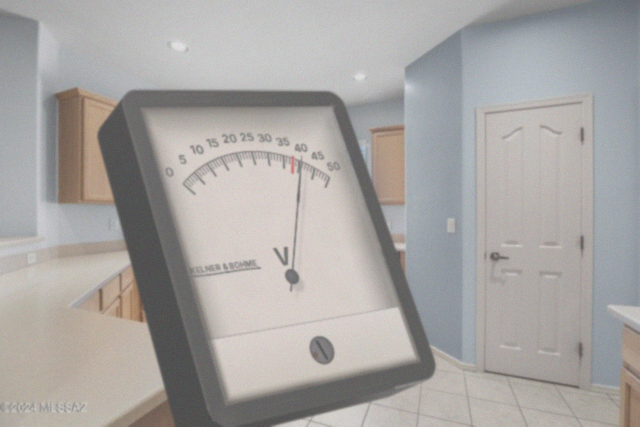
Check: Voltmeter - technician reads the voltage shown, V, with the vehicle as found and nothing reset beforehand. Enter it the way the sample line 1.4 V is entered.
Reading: 40 V
